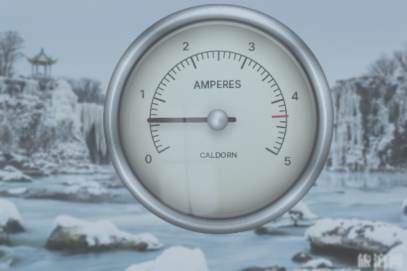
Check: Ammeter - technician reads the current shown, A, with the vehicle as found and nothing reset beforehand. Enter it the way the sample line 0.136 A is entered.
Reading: 0.6 A
